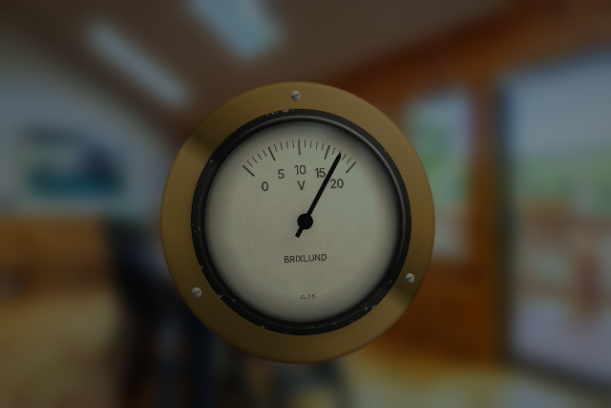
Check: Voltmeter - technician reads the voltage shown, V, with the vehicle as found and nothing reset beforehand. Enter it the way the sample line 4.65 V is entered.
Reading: 17 V
